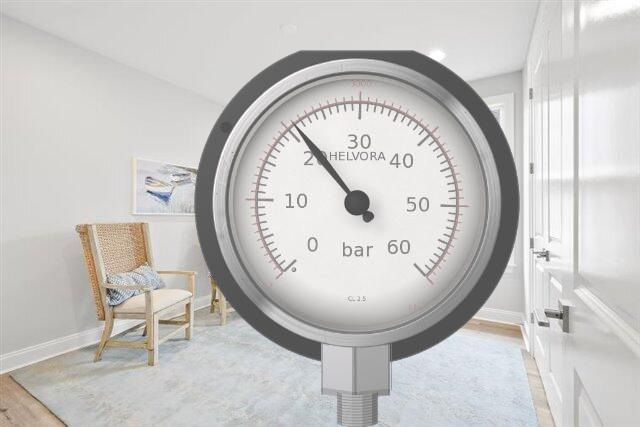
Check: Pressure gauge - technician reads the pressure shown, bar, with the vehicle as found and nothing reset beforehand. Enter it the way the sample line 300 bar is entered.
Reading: 21 bar
